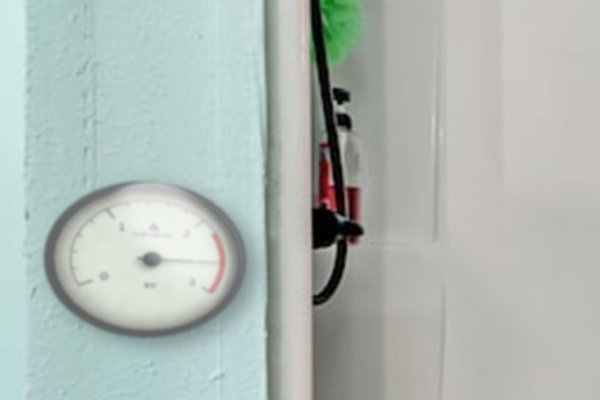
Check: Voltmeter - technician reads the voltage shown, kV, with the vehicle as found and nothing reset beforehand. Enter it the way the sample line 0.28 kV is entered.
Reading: 2.6 kV
